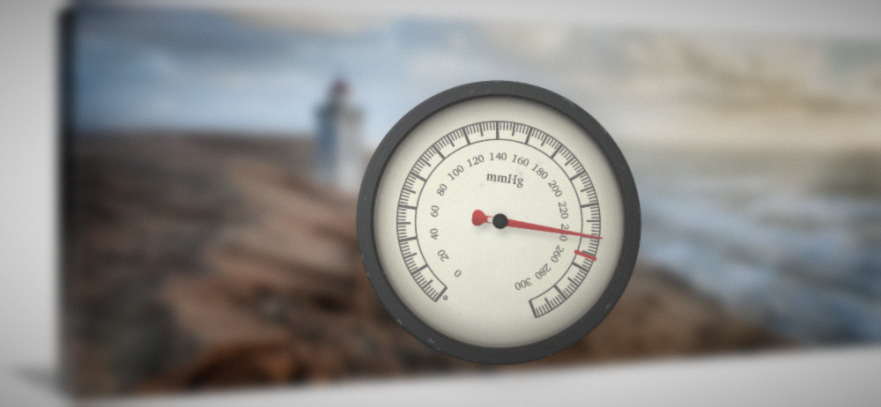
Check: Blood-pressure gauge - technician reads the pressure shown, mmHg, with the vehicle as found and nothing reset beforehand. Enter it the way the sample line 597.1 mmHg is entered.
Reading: 240 mmHg
